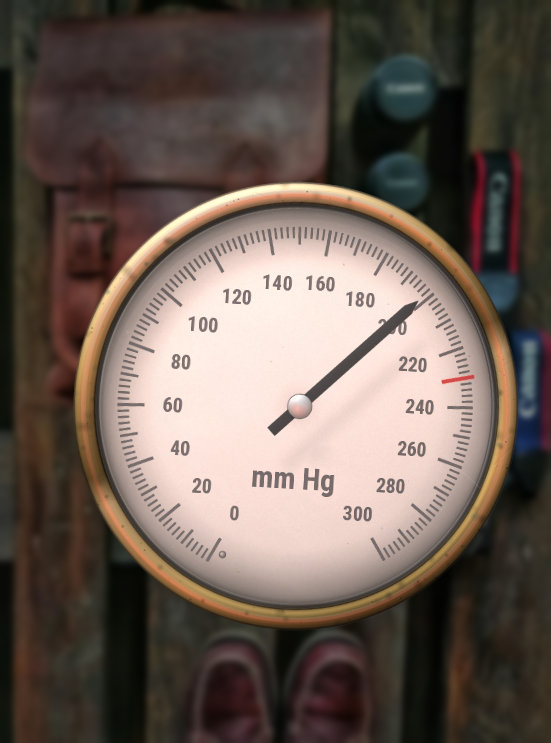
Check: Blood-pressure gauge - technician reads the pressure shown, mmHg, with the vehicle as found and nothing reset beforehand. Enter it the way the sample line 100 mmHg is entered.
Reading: 198 mmHg
